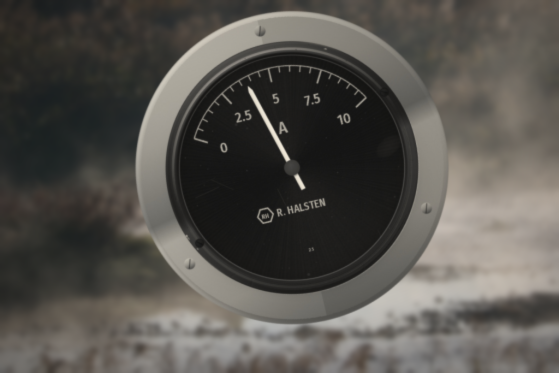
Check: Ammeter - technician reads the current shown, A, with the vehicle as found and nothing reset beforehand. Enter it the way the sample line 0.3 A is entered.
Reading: 3.75 A
